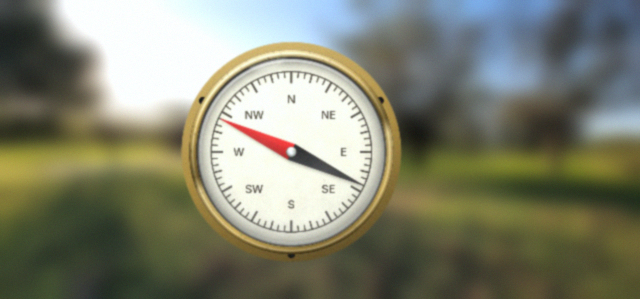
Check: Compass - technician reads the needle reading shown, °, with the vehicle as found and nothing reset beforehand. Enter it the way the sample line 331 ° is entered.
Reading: 295 °
